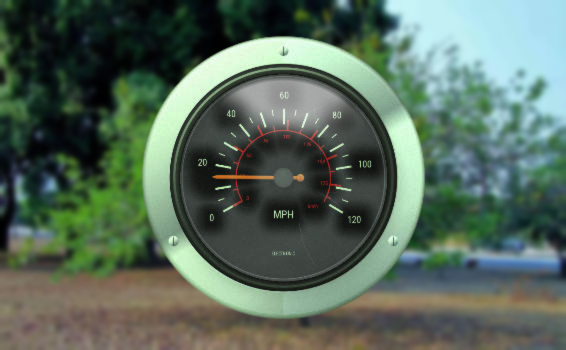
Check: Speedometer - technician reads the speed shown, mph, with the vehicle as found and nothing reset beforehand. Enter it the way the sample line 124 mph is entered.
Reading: 15 mph
